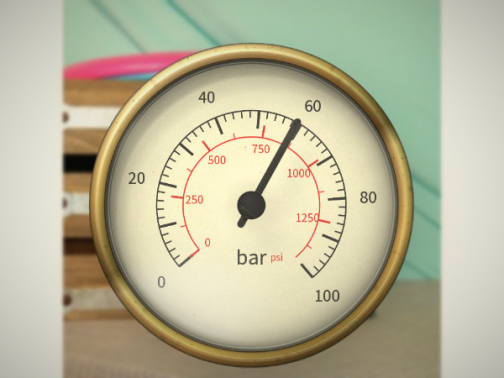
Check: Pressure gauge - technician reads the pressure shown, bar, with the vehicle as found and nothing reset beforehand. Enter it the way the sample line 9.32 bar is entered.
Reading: 59 bar
